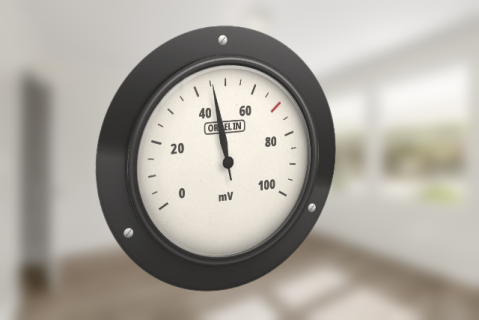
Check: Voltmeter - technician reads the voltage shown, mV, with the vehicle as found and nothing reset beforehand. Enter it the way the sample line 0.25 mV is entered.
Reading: 45 mV
